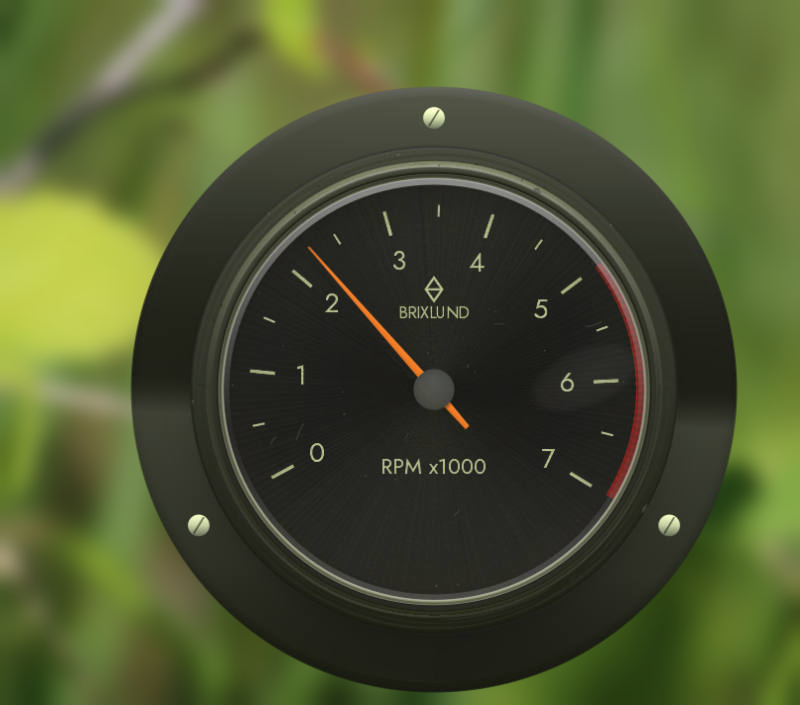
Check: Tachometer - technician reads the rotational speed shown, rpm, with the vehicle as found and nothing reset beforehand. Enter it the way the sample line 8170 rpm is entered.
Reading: 2250 rpm
